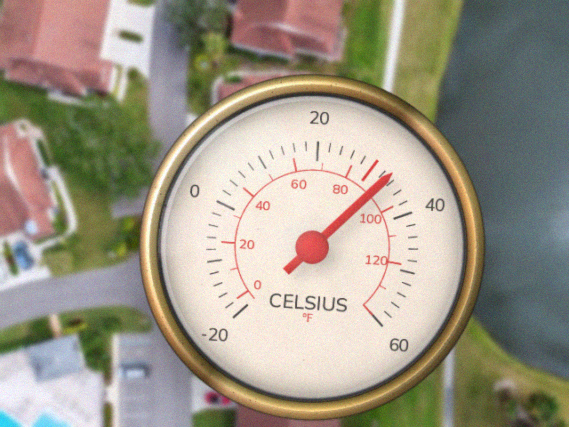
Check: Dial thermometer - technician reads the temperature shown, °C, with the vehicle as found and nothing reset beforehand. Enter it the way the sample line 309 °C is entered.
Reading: 33 °C
